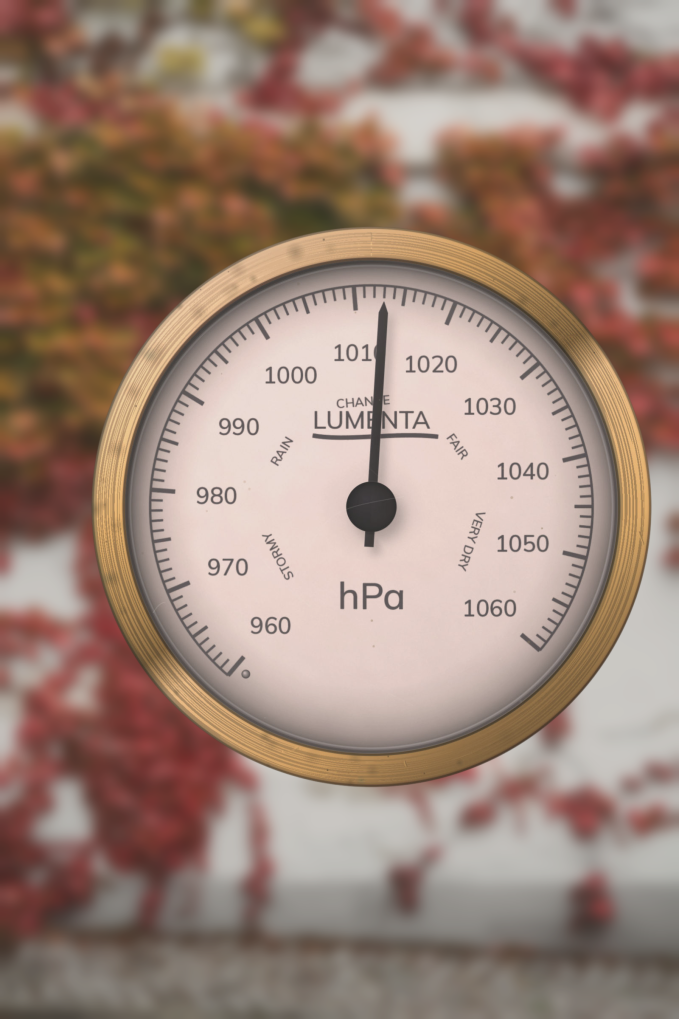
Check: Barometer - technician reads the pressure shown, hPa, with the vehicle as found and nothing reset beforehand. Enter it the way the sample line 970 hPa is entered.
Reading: 1013 hPa
